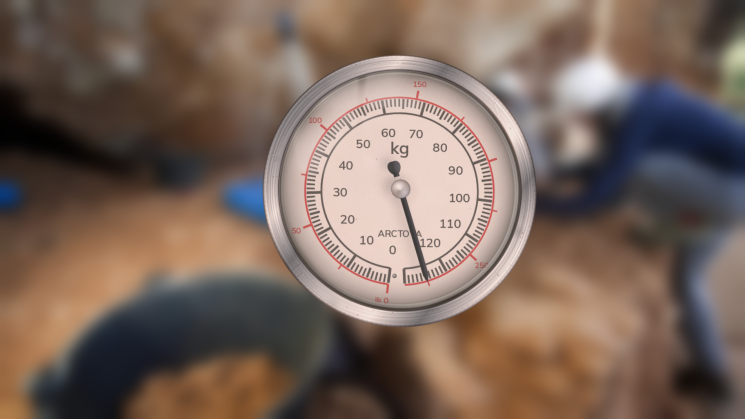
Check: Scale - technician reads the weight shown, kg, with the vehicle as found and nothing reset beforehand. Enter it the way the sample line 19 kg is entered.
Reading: 125 kg
